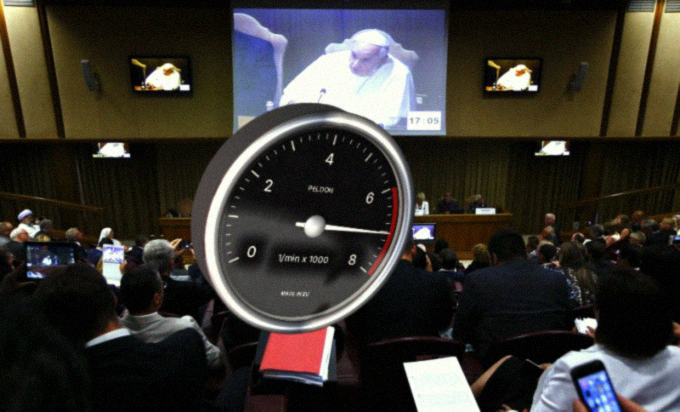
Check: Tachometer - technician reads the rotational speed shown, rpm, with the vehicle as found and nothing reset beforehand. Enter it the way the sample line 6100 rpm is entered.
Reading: 7000 rpm
